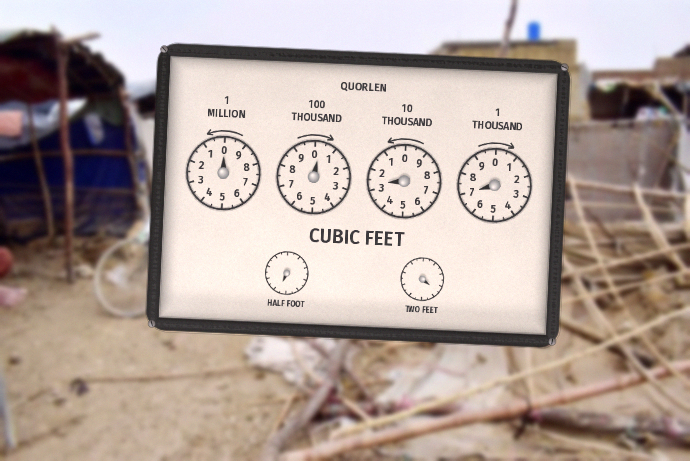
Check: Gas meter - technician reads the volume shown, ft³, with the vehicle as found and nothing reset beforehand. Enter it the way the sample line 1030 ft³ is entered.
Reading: 2700 ft³
